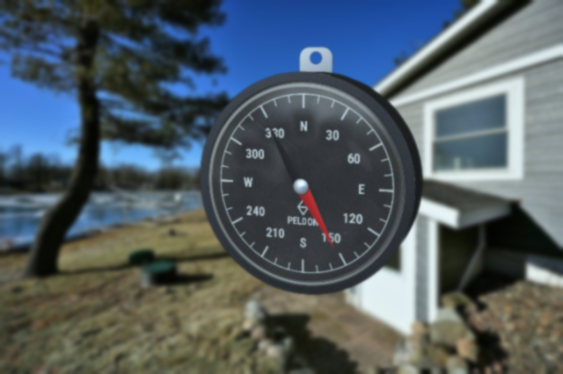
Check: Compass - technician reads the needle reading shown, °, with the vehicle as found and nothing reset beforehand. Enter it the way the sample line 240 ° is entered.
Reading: 150 °
